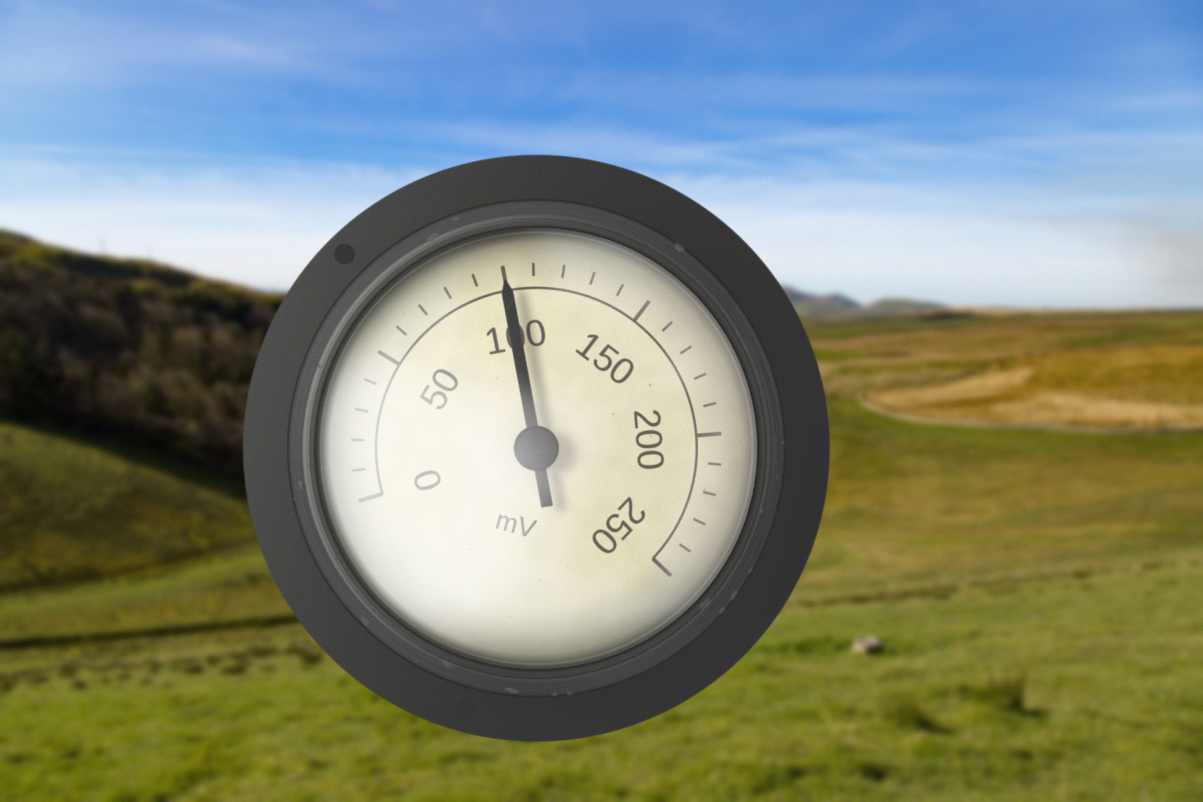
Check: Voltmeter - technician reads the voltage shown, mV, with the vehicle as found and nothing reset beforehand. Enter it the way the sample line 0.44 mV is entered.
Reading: 100 mV
